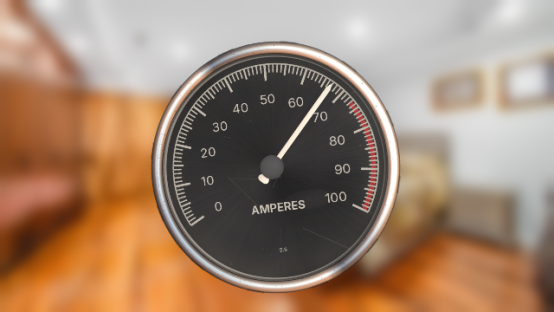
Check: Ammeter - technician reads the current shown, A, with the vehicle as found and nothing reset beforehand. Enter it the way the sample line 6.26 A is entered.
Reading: 67 A
